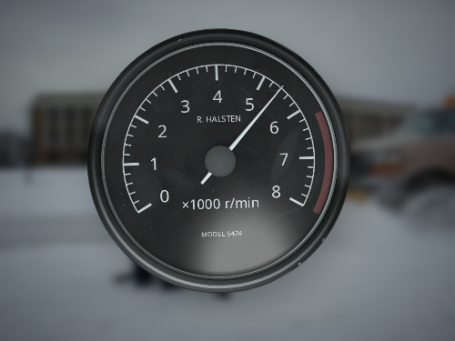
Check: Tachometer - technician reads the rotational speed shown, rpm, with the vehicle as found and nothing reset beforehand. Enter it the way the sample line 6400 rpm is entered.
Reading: 5400 rpm
